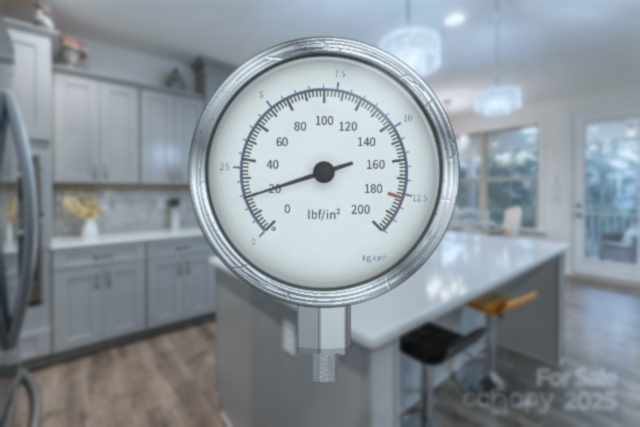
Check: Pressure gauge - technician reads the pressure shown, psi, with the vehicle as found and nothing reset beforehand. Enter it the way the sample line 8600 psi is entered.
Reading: 20 psi
